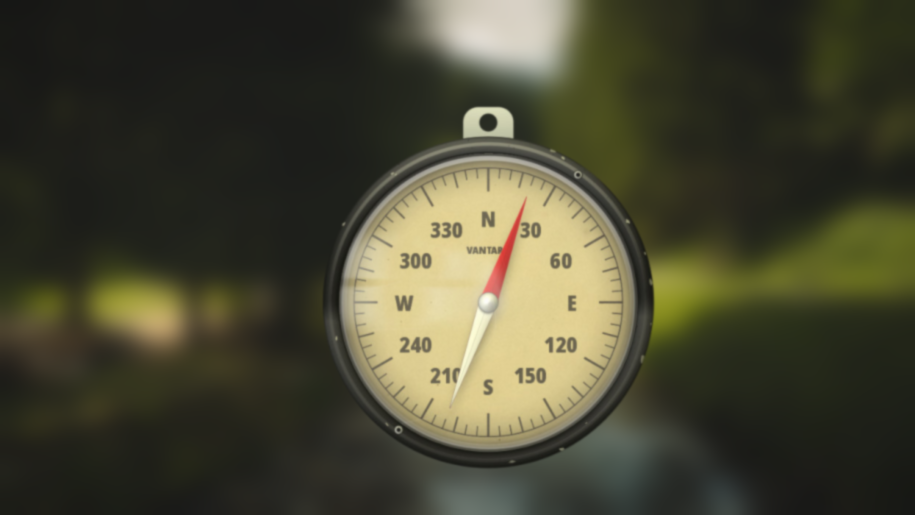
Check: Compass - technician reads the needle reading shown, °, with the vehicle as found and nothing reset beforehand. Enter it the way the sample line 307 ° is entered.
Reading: 20 °
